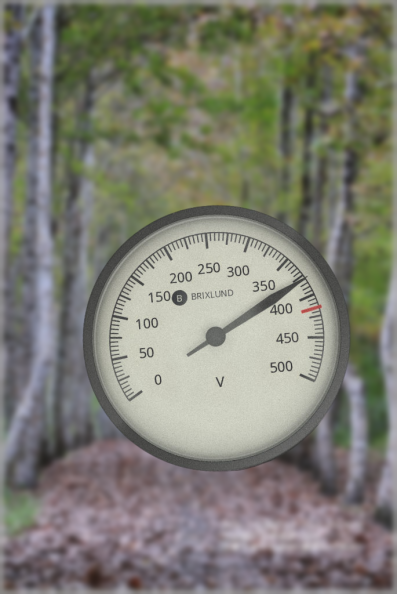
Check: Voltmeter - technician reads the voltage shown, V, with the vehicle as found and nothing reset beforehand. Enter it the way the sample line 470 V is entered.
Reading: 380 V
